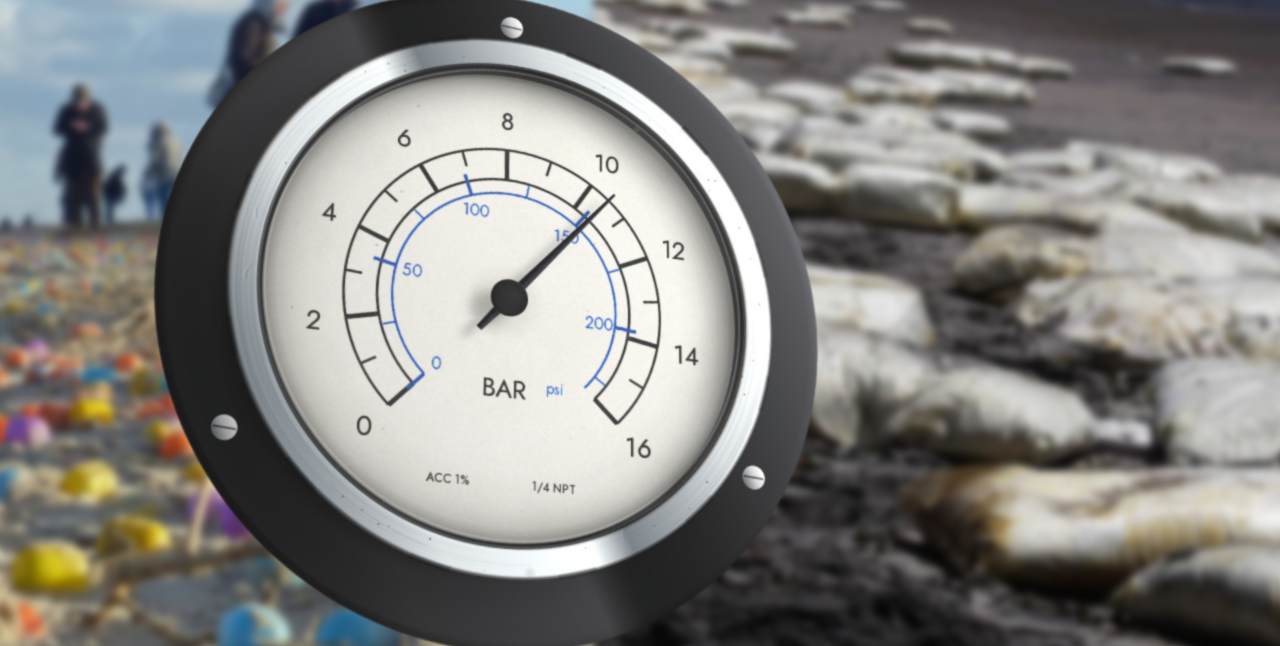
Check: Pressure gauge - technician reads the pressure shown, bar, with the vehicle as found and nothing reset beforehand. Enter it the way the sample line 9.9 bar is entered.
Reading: 10.5 bar
